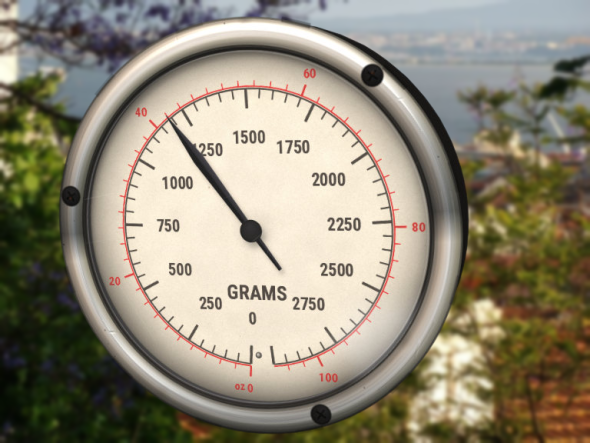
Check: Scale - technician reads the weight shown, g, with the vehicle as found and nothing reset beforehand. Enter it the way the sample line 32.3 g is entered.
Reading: 1200 g
